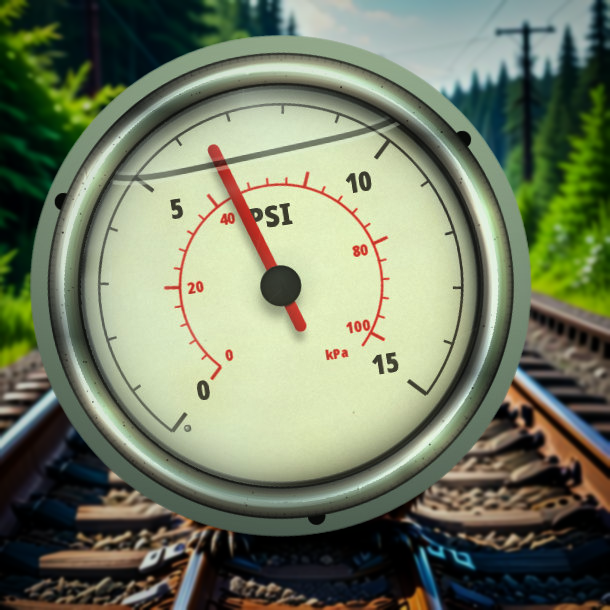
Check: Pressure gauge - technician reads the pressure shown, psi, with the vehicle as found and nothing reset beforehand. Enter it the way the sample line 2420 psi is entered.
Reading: 6.5 psi
